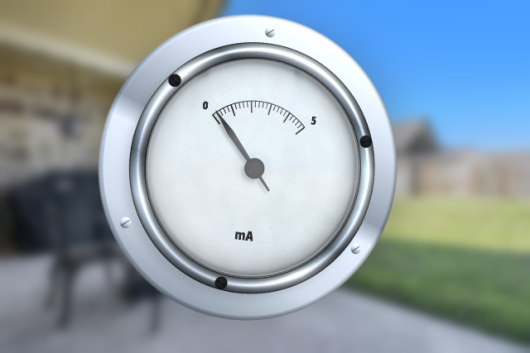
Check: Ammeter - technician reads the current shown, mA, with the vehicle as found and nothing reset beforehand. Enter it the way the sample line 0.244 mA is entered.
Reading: 0.2 mA
